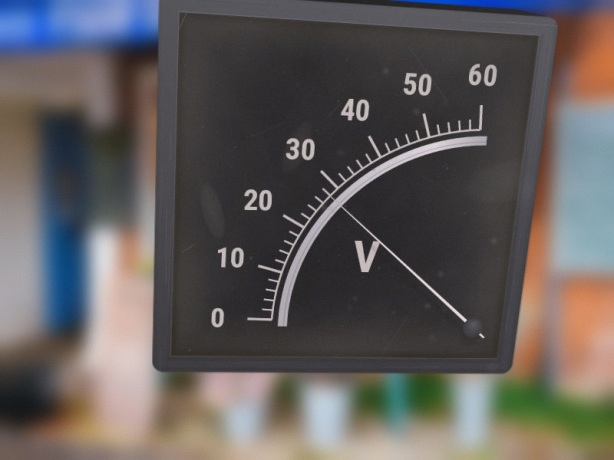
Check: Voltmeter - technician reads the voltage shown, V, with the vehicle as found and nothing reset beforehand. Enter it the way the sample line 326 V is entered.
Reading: 28 V
